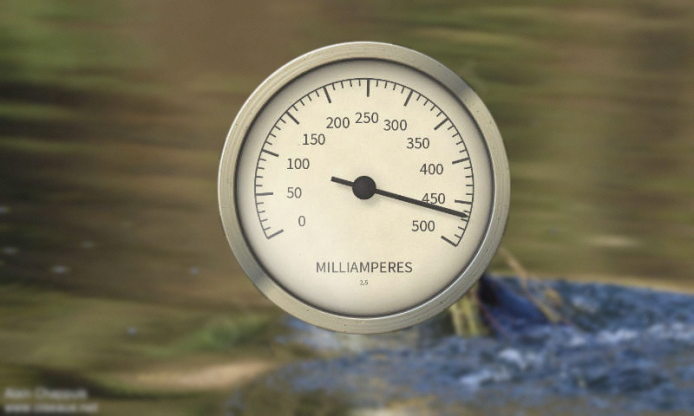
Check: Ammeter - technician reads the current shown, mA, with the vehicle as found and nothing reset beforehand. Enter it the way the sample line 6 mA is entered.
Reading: 465 mA
